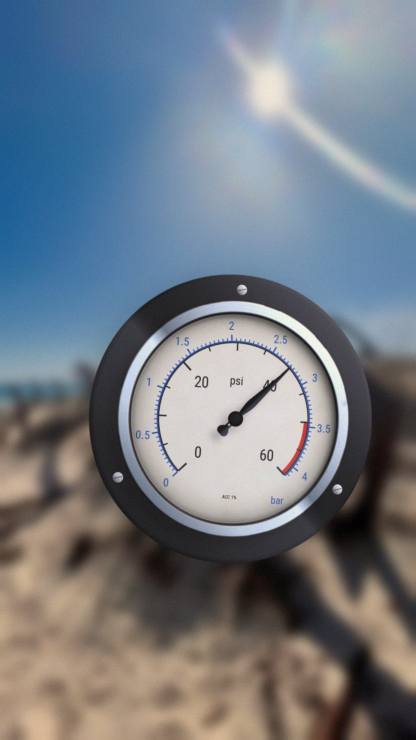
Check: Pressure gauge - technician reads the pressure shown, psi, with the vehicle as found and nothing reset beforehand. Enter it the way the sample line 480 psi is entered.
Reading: 40 psi
